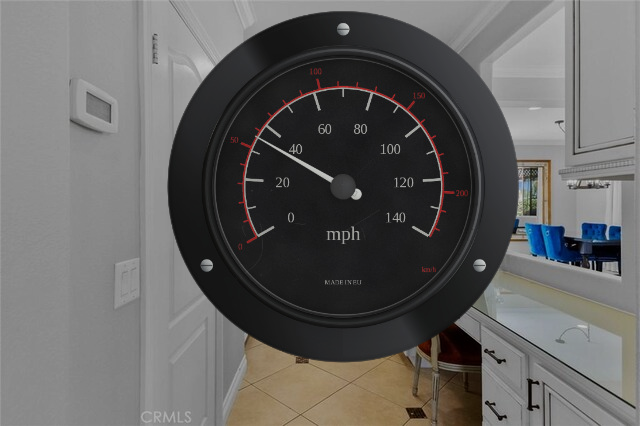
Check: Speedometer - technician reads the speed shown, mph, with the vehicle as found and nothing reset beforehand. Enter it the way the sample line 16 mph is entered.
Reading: 35 mph
